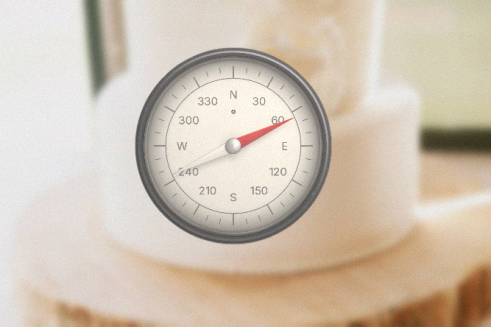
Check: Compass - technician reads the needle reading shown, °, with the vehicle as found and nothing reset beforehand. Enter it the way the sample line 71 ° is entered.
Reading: 65 °
